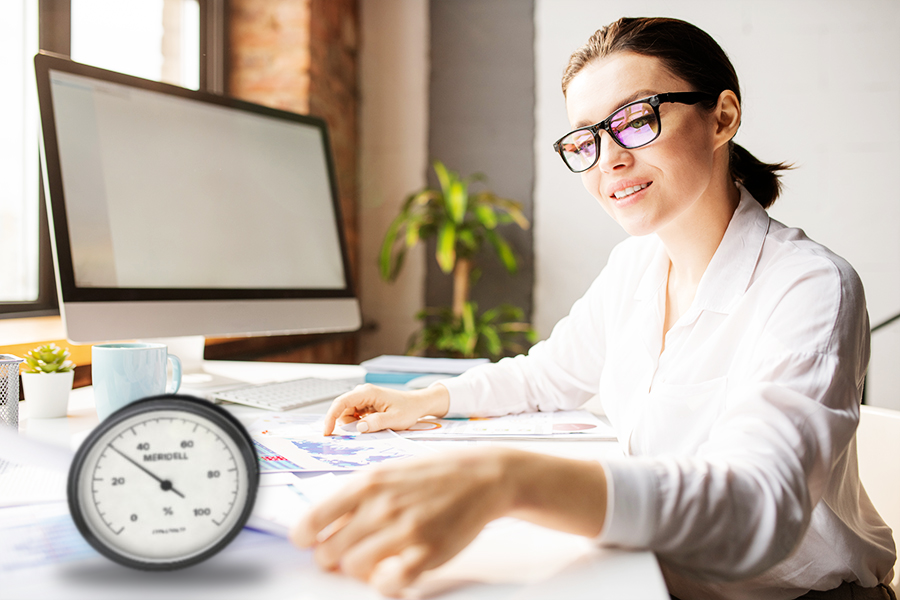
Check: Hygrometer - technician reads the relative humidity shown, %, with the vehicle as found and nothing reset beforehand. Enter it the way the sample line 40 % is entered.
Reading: 32 %
